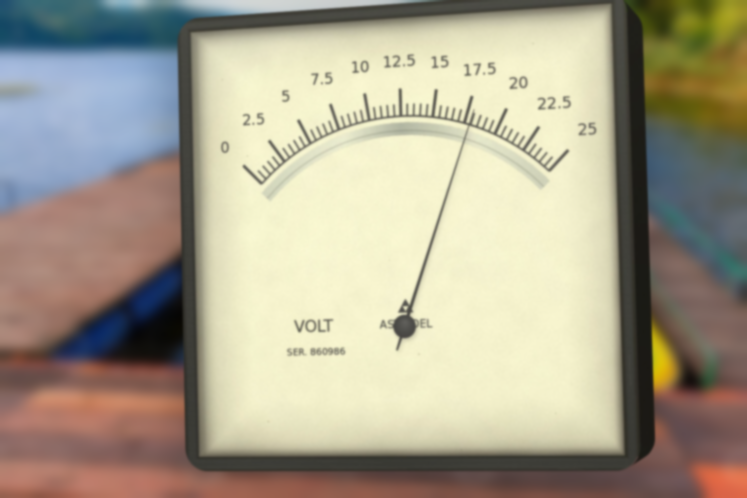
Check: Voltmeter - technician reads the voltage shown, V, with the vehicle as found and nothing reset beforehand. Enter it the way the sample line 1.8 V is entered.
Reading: 18 V
